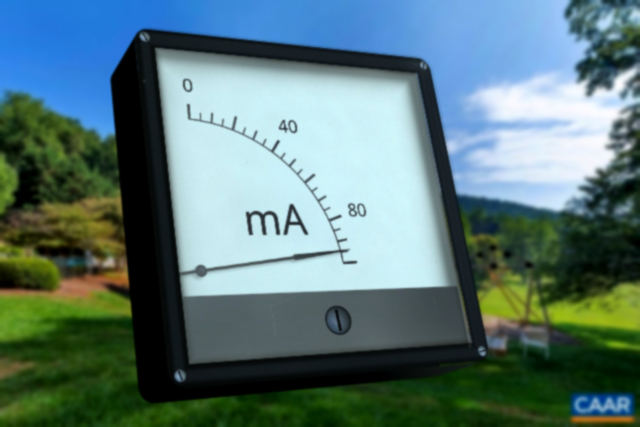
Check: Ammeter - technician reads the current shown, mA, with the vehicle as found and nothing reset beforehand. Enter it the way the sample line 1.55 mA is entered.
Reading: 95 mA
